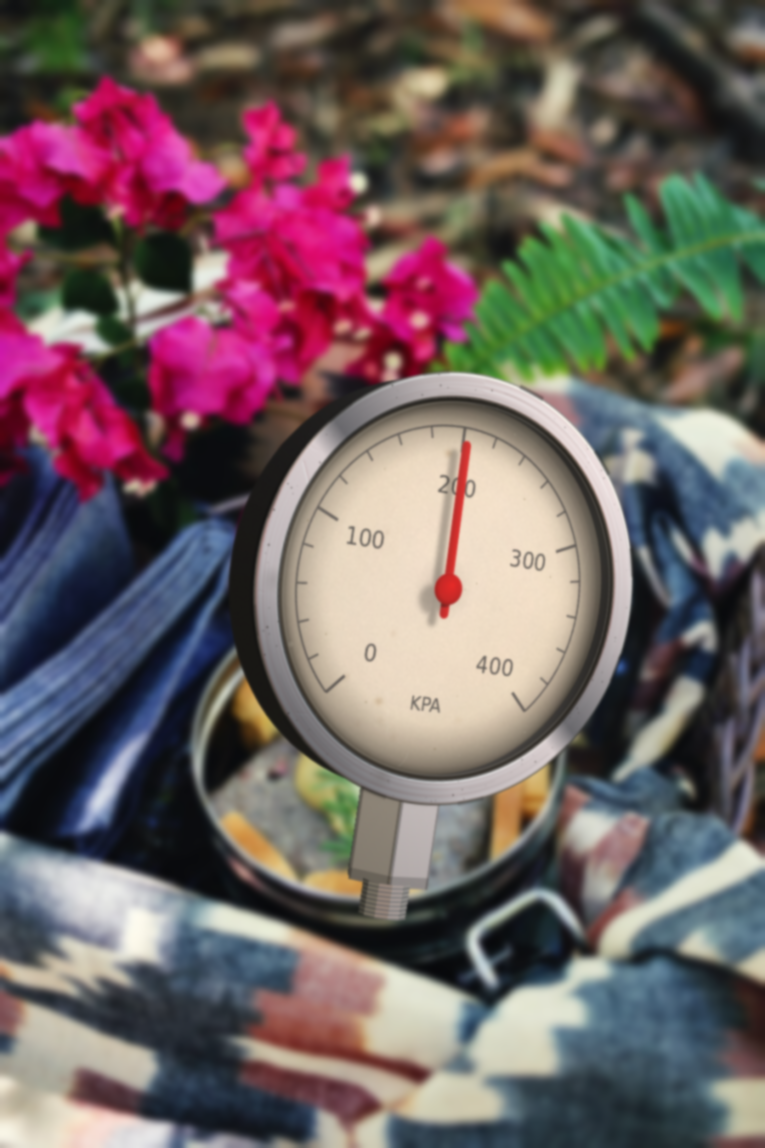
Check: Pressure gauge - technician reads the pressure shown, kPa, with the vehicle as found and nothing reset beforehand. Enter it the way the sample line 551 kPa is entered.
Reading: 200 kPa
